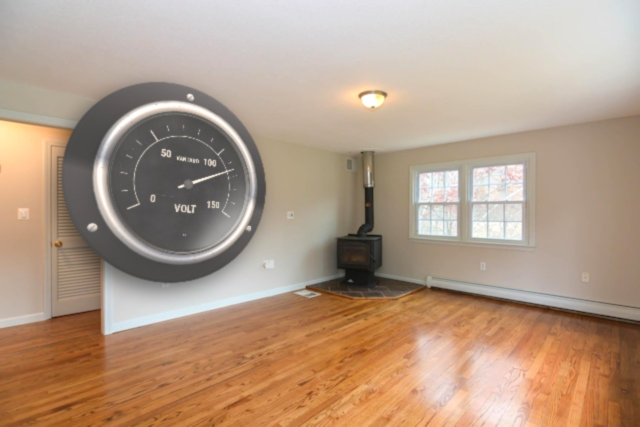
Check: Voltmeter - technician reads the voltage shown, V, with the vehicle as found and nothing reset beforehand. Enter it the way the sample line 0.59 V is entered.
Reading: 115 V
